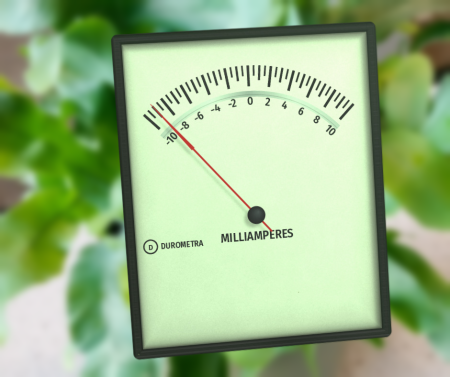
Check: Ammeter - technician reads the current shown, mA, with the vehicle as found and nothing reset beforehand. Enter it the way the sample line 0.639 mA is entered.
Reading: -9 mA
